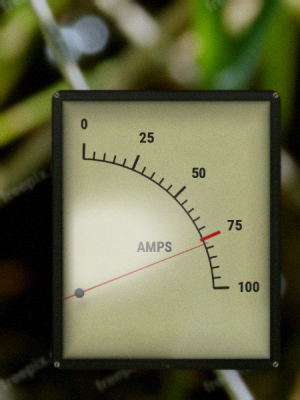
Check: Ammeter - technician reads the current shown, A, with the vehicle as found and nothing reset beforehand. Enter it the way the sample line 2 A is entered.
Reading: 77.5 A
